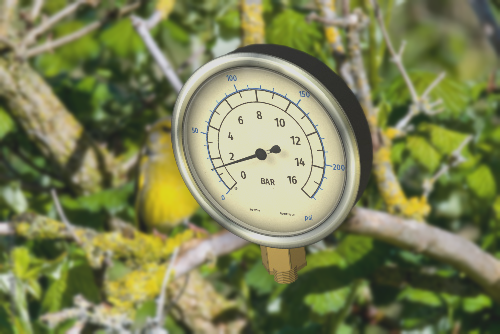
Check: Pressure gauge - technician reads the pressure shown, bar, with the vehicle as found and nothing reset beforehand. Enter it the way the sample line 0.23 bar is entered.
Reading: 1.5 bar
